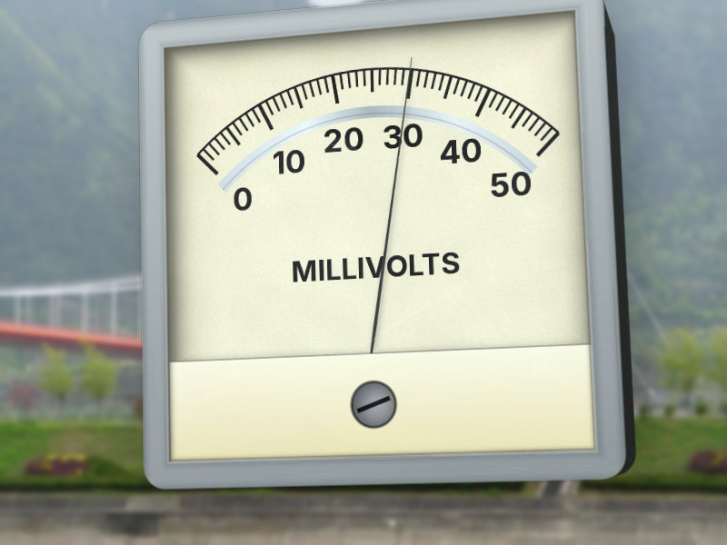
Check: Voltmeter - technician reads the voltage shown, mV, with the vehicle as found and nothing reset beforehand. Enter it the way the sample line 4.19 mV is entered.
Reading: 30 mV
